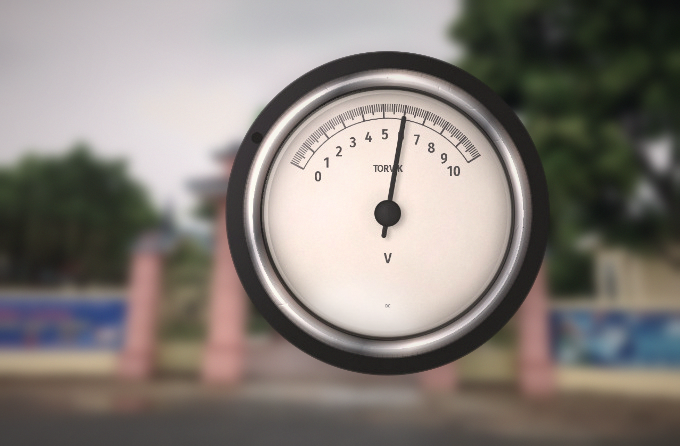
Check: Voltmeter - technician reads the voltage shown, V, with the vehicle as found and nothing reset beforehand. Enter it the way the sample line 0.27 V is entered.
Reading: 6 V
